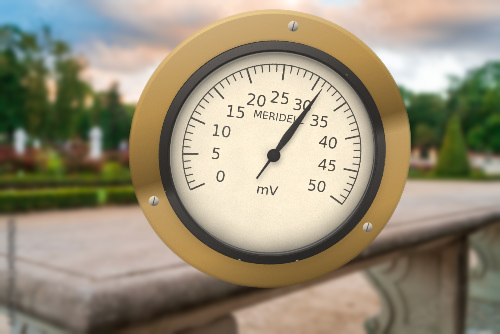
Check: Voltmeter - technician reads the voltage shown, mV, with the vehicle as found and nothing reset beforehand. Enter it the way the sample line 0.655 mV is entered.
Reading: 31 mV
